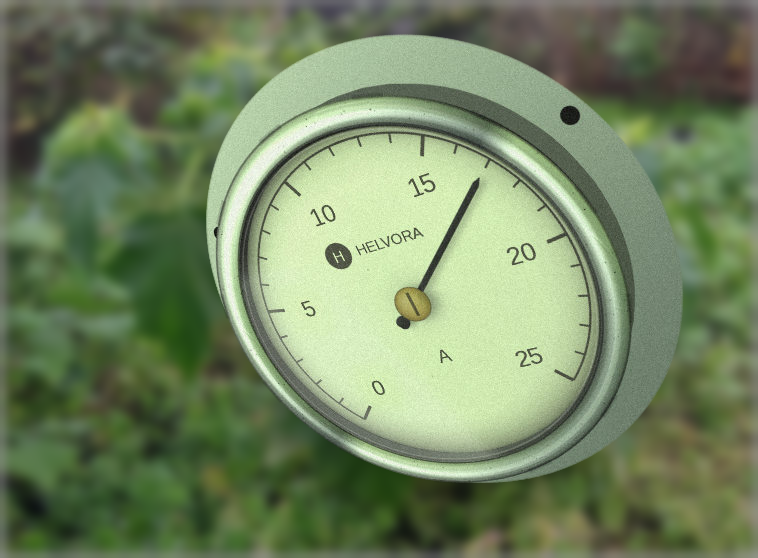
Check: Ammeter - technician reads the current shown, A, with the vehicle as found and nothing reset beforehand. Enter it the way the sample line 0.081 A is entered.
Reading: 17 A
